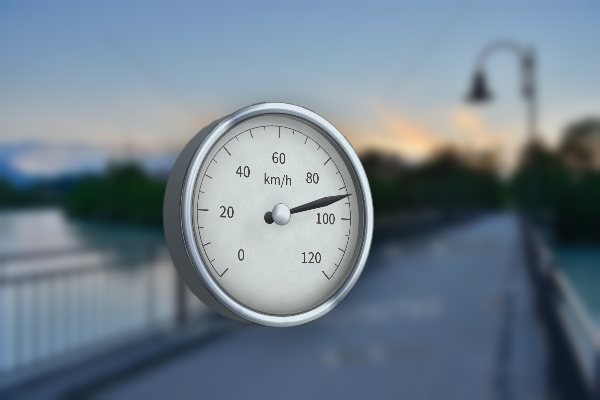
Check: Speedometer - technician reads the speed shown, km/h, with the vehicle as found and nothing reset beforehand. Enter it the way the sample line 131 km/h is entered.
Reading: 92.5 km/h
